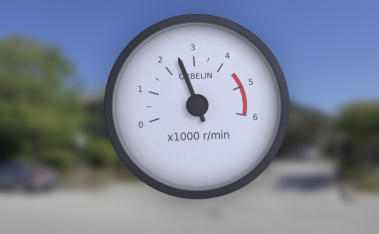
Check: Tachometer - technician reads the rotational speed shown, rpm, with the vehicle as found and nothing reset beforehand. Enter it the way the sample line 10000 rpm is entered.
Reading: 2500 rpm
